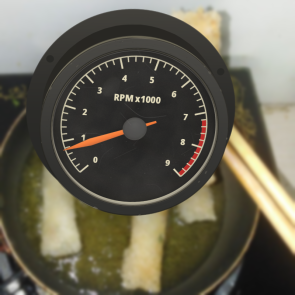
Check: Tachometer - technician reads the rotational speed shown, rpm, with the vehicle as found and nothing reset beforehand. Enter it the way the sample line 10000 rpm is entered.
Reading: 800 rpm
